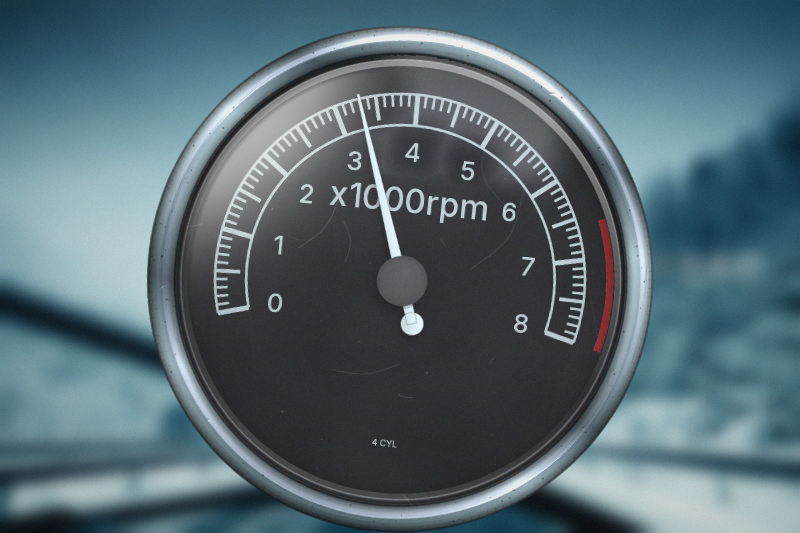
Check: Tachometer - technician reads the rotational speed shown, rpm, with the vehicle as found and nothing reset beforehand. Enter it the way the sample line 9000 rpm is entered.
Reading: 3300 rpm
